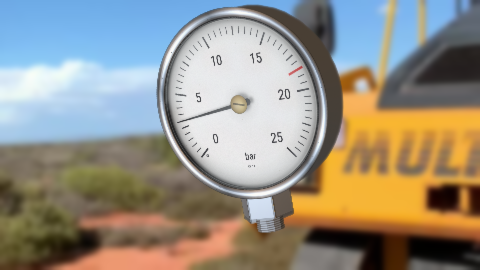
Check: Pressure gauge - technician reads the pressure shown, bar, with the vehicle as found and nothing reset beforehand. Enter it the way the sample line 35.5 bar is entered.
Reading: 3 bar
